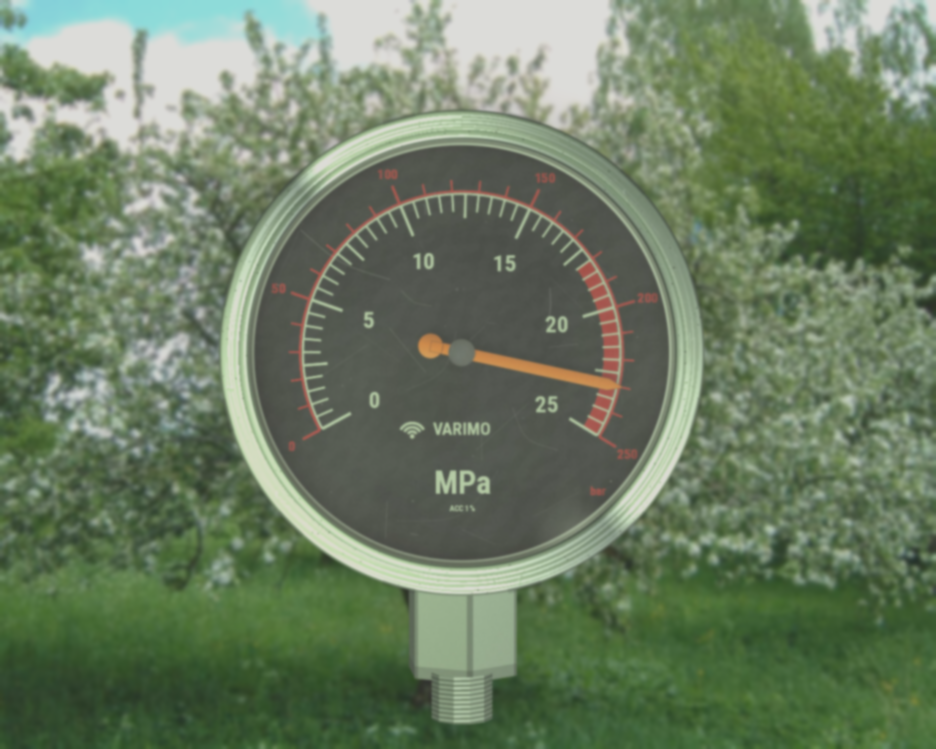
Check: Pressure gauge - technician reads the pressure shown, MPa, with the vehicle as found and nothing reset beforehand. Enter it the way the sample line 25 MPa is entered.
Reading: 23 MPa
